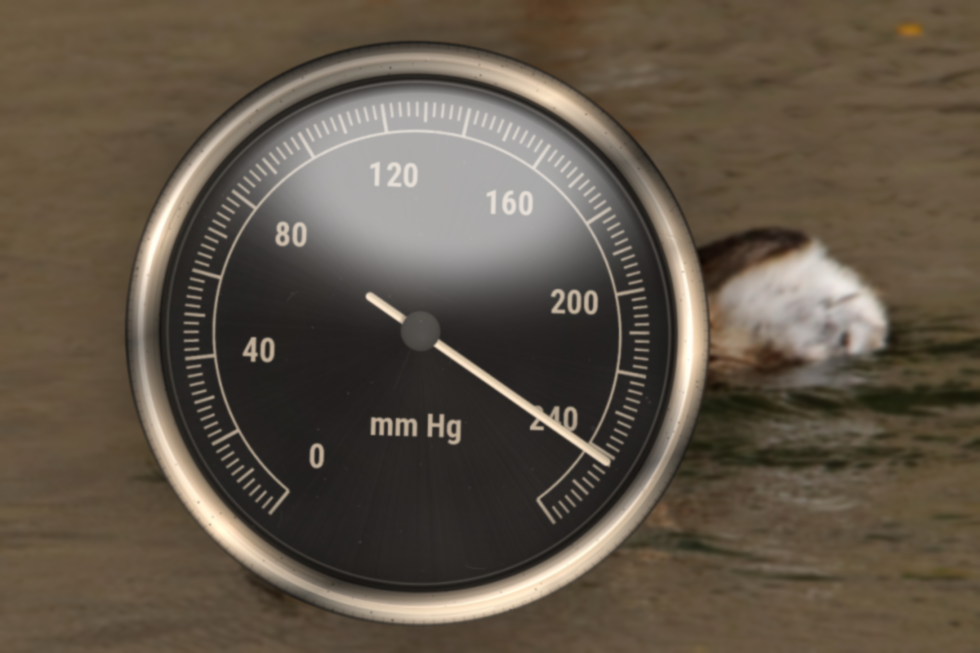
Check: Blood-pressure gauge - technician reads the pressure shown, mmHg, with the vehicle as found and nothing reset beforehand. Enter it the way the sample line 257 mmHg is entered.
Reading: 242 mmHg
